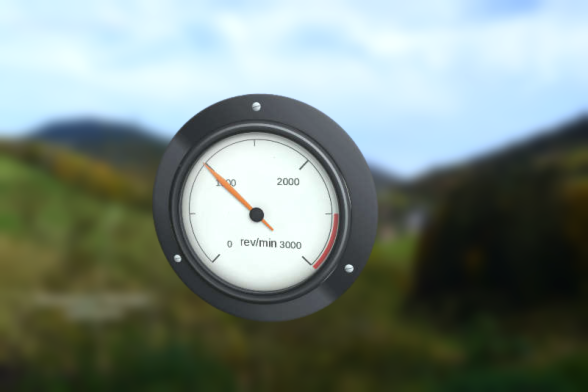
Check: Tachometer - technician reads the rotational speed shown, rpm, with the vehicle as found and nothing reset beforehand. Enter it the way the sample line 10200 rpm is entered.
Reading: 1000 rpm
